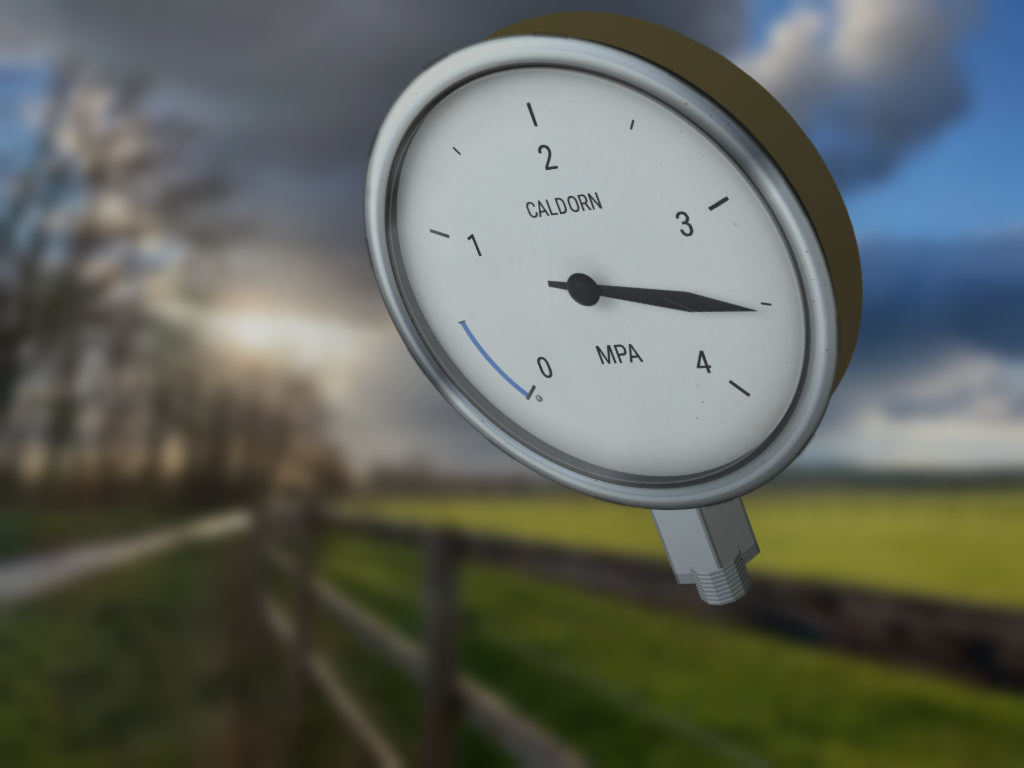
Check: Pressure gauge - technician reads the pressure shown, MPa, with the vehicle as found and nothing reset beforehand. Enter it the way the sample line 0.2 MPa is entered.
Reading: 3.5 MPa
